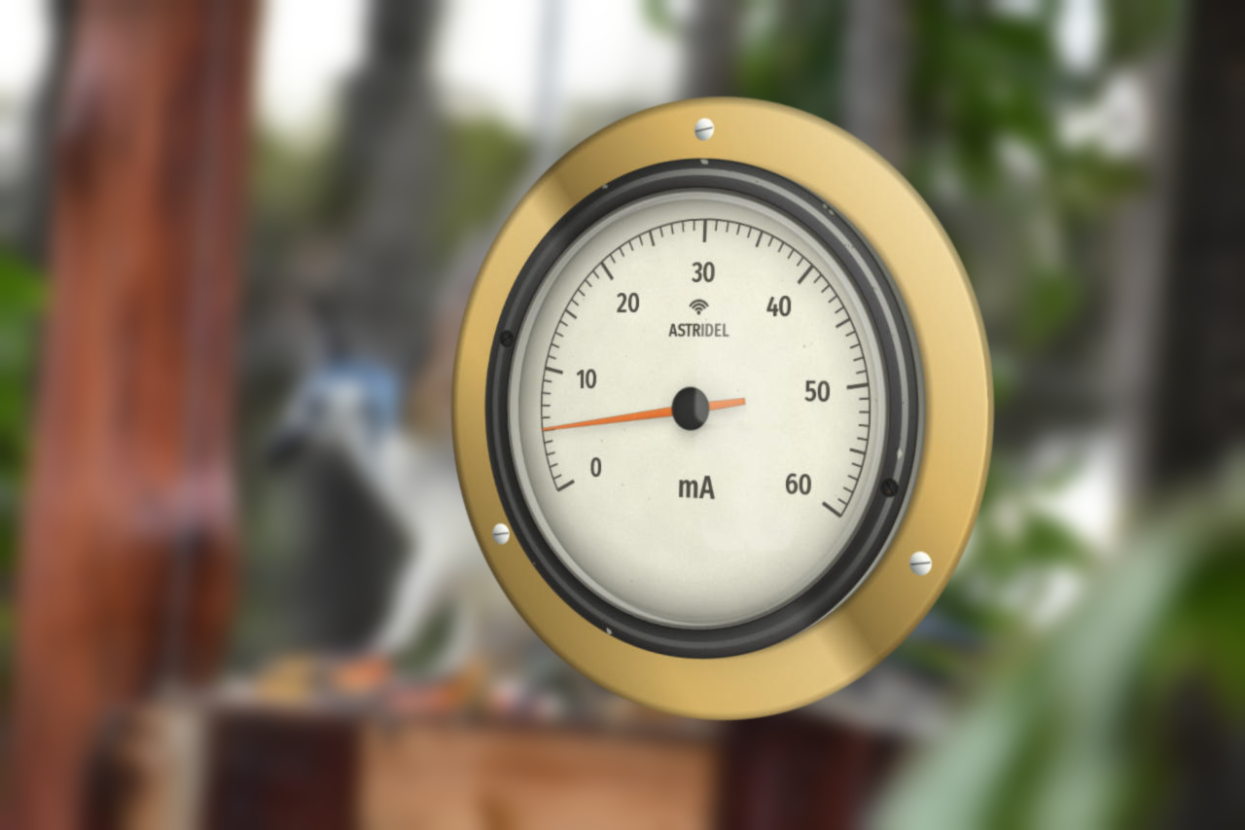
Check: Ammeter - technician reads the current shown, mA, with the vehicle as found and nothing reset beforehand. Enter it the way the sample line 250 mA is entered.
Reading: 5 mA
